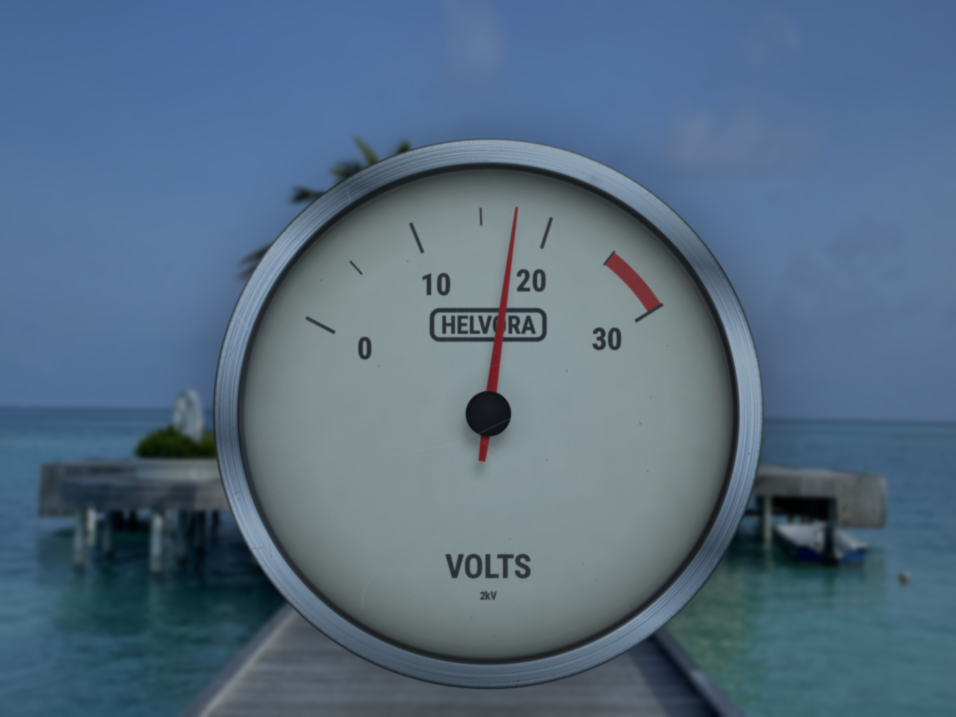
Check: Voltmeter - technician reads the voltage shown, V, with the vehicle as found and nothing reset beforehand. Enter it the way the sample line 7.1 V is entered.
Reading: 17.5 V
